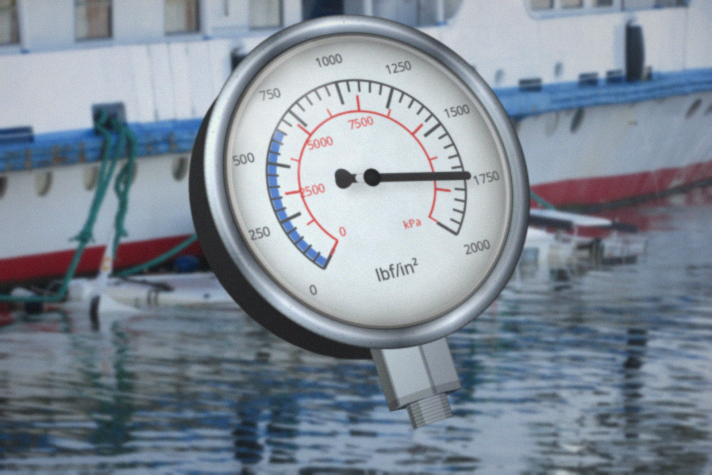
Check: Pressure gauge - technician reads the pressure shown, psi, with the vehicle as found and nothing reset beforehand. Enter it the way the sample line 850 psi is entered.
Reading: 1750 psi
